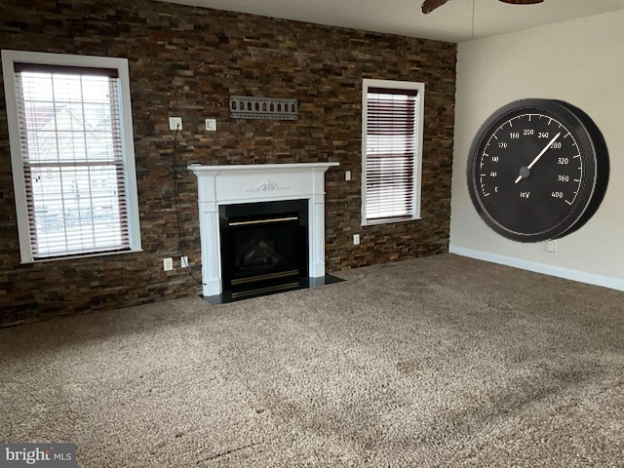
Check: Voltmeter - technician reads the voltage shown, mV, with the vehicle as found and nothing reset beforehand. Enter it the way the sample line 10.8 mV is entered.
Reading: 270 mV
